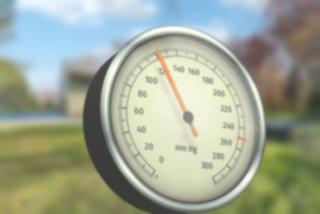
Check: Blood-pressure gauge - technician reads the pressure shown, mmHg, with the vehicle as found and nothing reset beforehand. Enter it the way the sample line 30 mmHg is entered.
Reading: 120 mmHg
